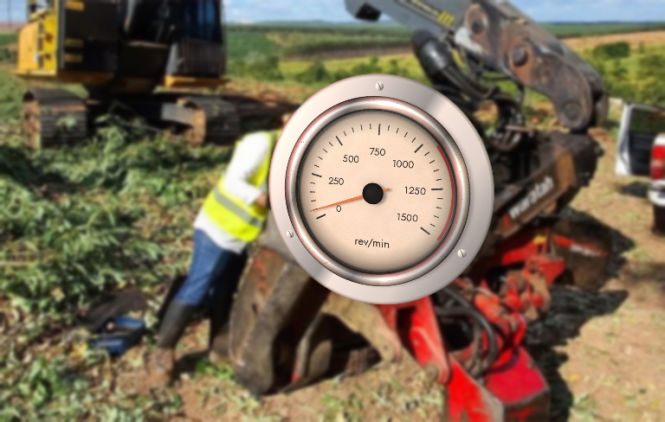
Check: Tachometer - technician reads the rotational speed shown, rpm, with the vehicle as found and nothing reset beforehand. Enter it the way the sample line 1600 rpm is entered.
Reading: 50 rpm
